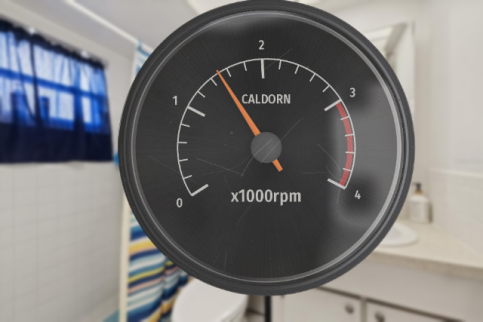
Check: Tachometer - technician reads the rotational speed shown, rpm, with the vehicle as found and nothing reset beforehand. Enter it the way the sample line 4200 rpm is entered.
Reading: 1500 rpm
